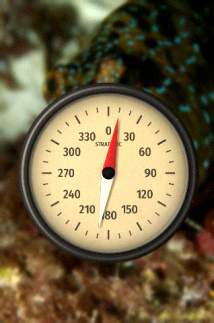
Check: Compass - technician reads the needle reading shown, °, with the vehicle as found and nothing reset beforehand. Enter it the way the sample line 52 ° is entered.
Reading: 10 °
